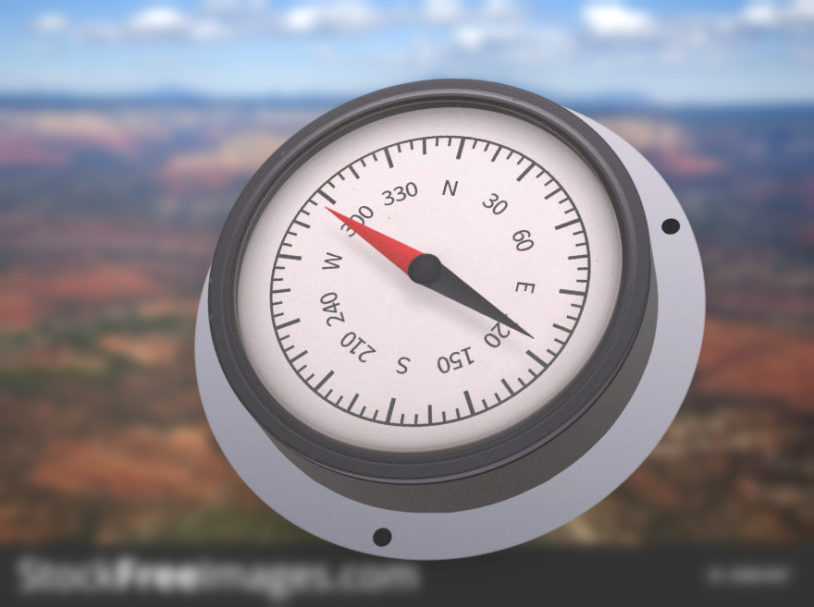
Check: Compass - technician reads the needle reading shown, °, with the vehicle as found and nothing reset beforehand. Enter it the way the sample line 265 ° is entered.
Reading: 295 °
